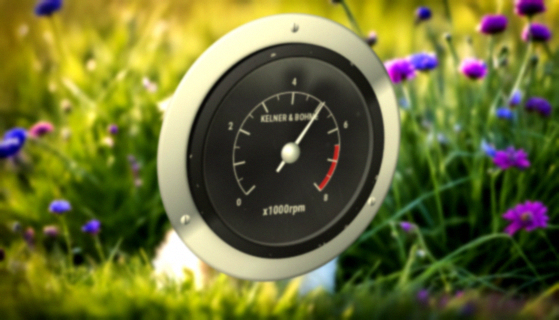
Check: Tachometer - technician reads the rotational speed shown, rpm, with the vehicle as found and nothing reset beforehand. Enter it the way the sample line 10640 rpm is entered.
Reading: 5000 rpm
